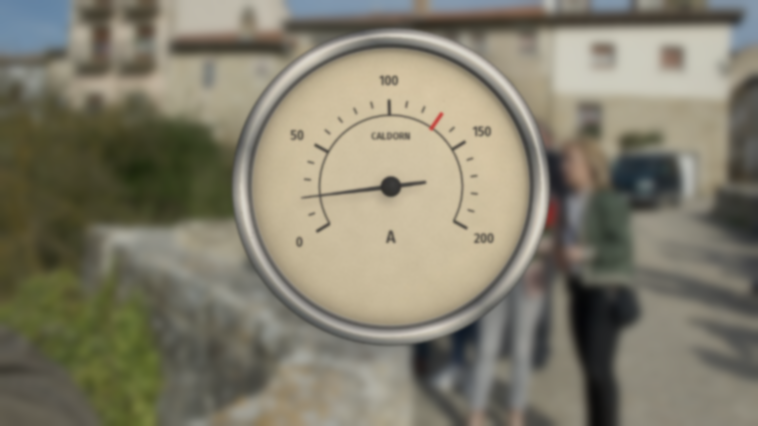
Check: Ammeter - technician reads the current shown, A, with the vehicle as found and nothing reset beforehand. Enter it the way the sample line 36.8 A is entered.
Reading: 20 A
